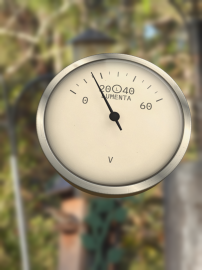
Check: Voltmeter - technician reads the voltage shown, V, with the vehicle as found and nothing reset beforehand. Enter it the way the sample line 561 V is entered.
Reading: 15 V
